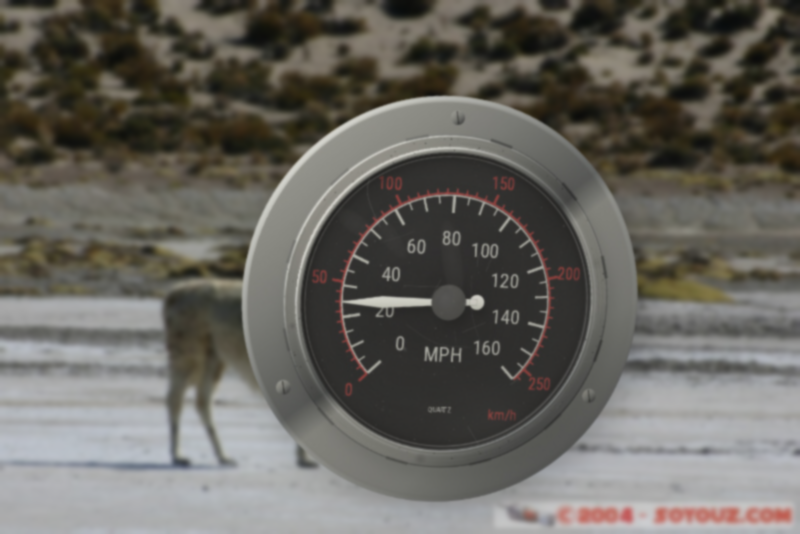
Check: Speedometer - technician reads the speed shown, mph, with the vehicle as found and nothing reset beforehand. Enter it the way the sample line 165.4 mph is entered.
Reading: 25 mph
